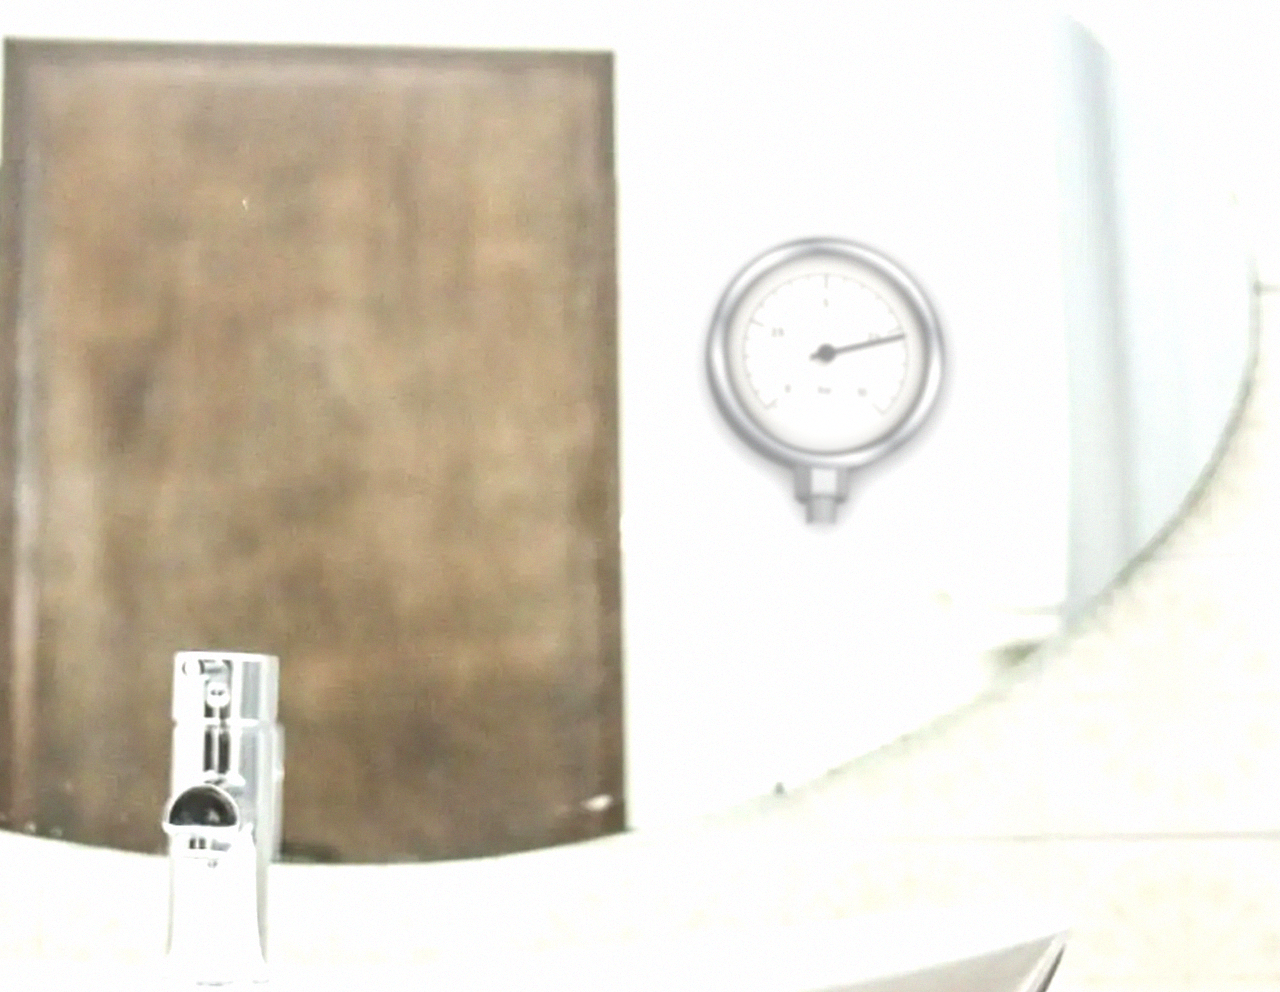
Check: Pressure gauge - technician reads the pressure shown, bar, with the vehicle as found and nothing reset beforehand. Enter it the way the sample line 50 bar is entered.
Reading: 7.75 bar
